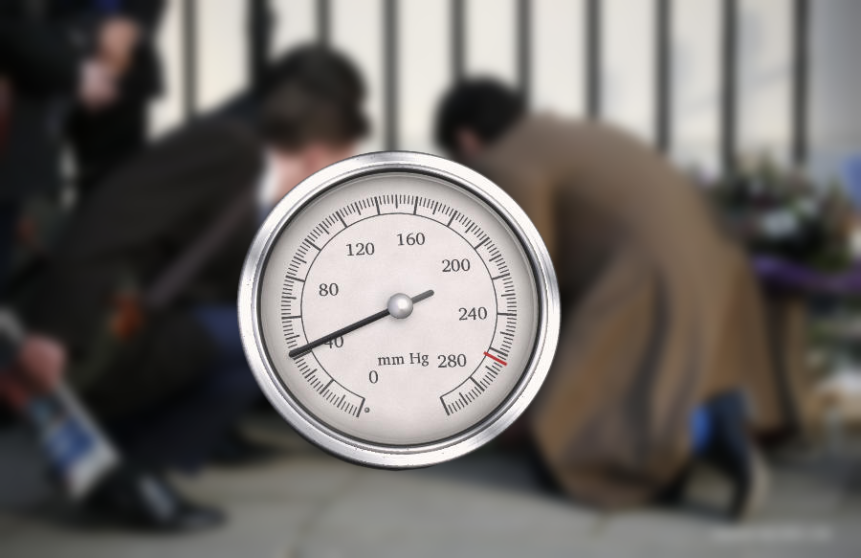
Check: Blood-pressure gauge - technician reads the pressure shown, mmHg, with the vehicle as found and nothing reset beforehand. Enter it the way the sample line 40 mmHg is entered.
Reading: 42 mmHg
